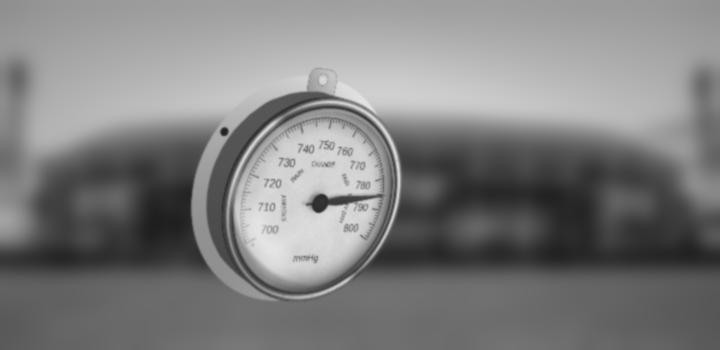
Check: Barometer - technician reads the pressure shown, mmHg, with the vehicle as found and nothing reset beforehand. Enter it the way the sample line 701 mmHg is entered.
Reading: 785 mmHg
